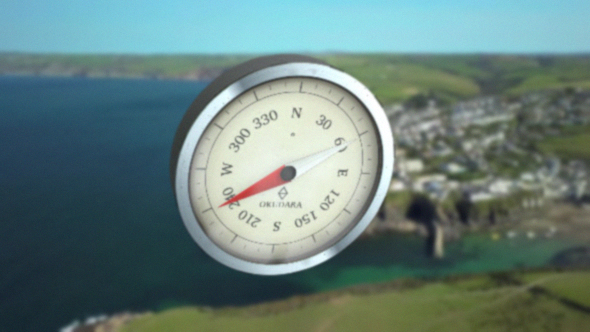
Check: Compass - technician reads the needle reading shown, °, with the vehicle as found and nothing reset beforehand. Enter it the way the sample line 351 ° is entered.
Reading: 240 °
